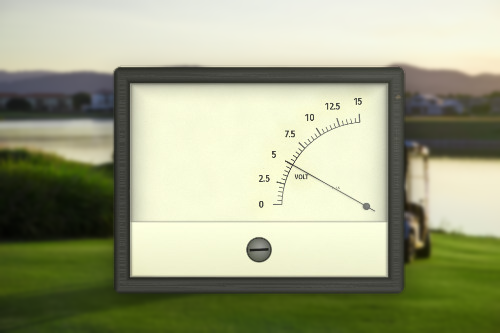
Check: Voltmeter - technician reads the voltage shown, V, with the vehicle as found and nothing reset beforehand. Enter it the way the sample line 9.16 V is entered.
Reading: 5 V
